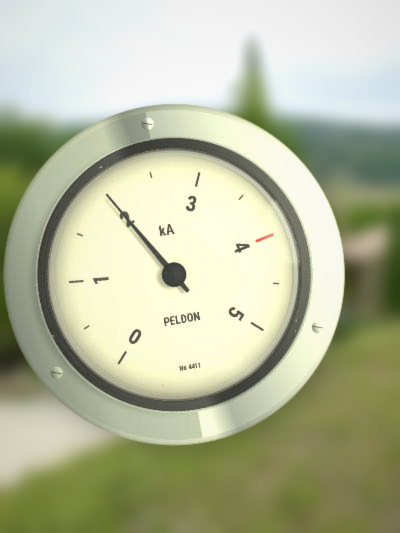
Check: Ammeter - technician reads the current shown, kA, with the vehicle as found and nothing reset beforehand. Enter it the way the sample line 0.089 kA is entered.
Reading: 2 kA
